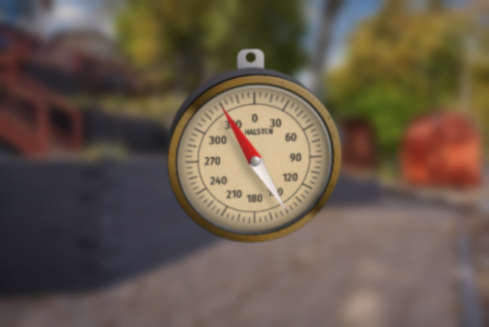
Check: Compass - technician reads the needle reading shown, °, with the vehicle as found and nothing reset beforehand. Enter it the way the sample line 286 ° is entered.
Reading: 330 °
